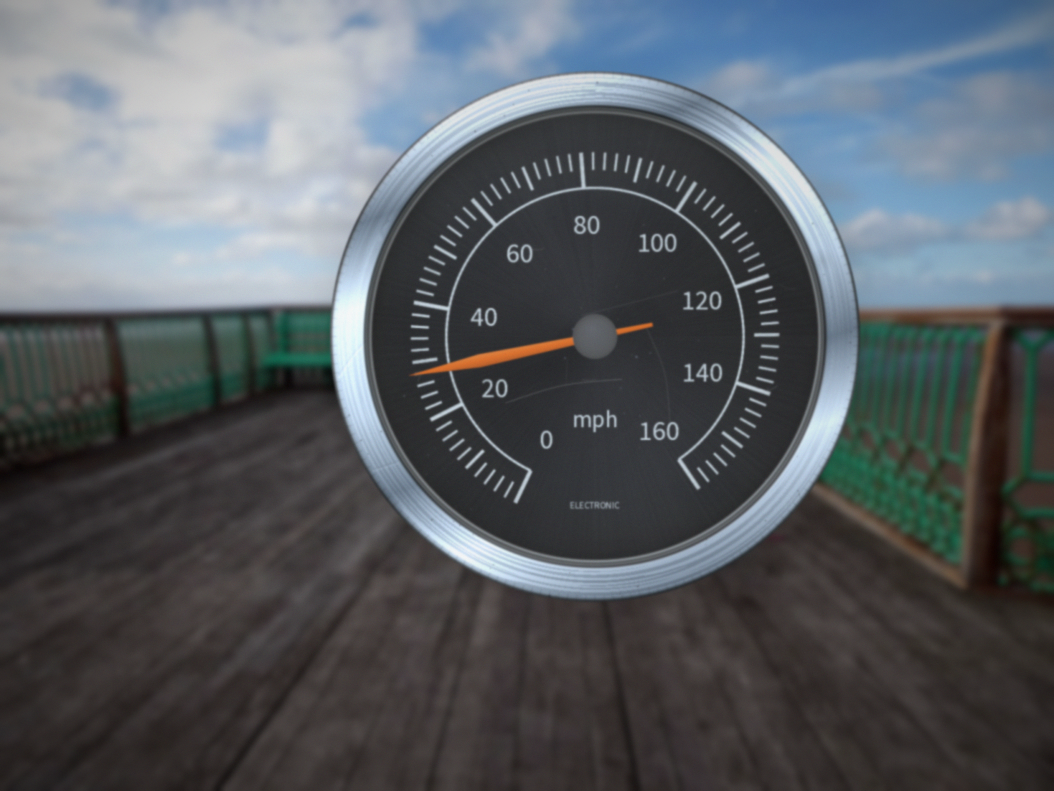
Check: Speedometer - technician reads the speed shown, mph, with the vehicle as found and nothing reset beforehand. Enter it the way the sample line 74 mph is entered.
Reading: 28 mph
